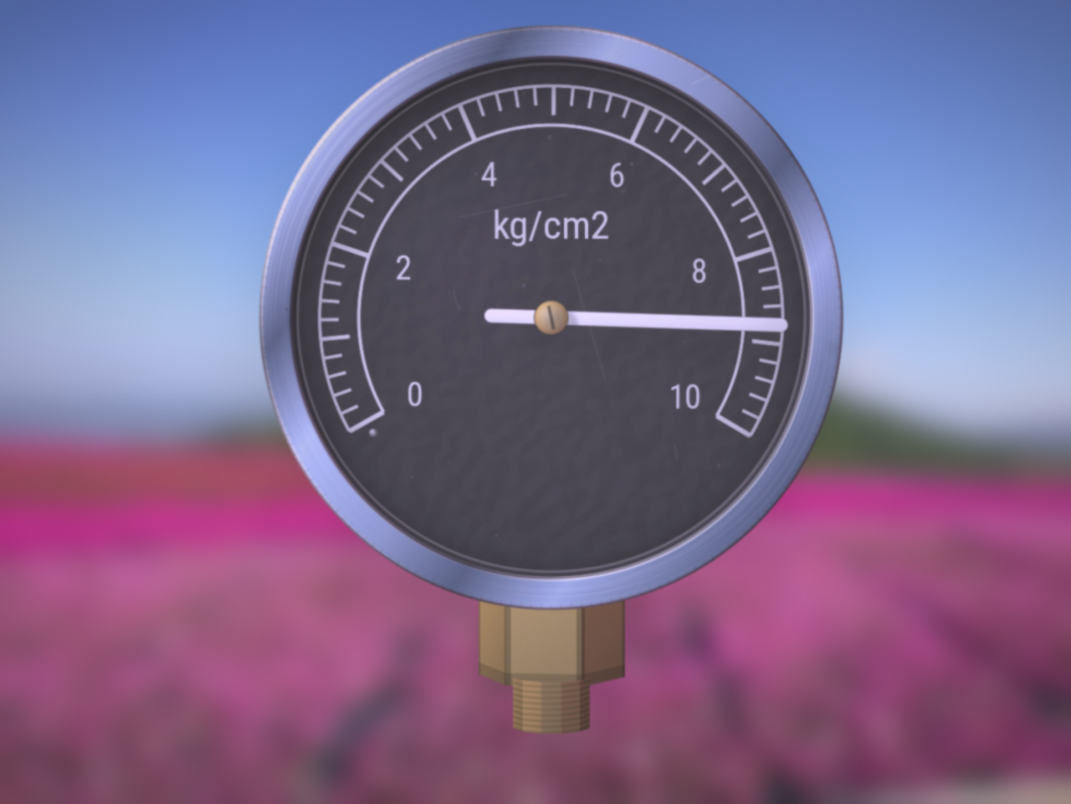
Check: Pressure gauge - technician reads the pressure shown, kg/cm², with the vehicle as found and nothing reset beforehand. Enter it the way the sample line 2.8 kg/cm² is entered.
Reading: 8.8 kg/cm²
